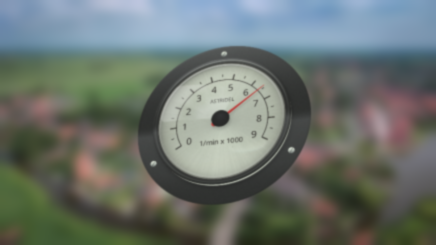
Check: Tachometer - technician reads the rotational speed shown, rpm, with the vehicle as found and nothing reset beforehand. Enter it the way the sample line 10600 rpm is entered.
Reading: 6500 rpm
